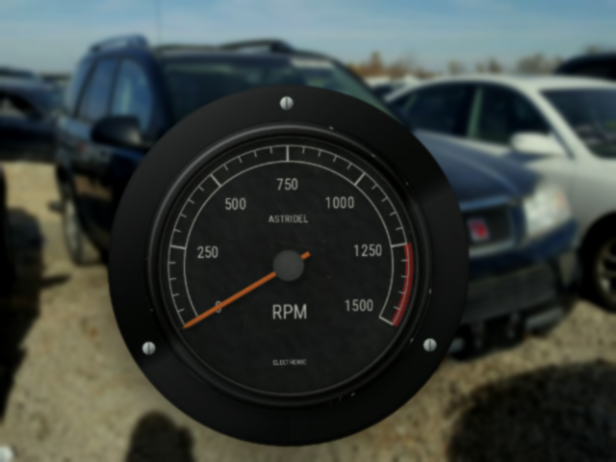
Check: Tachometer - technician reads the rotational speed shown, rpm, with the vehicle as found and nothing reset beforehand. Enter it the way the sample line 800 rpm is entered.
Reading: 0 rpm
